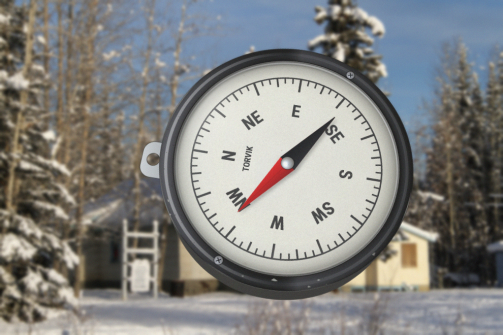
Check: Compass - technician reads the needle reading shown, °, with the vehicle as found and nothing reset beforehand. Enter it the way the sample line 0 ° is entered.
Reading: 305 °
